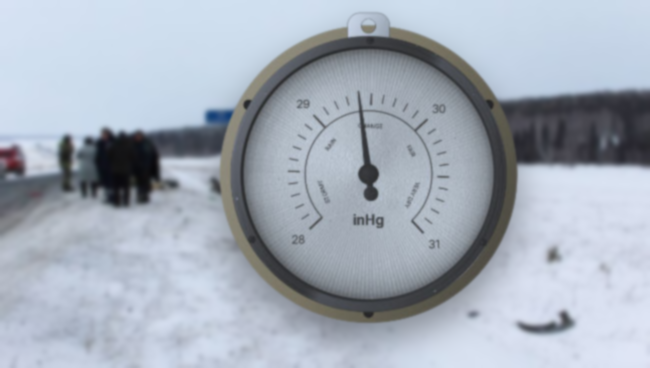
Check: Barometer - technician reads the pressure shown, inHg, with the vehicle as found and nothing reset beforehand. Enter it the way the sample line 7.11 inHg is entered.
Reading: 29.4 inHg
